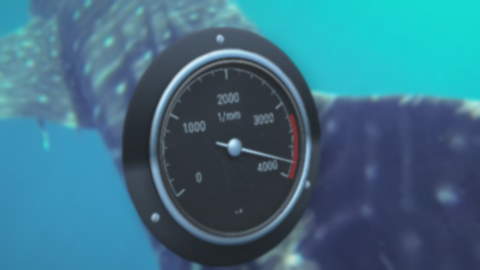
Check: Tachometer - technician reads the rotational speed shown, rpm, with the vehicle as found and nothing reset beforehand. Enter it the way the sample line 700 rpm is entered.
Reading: 3800 rpm
